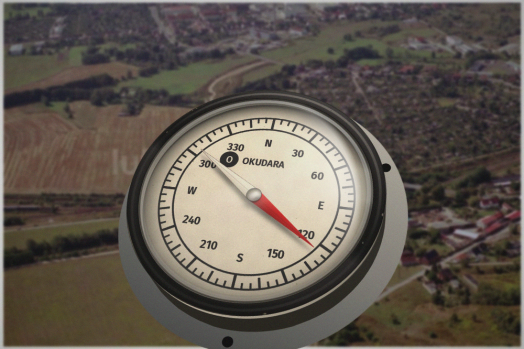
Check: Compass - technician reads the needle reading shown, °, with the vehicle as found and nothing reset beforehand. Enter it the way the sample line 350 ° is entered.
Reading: 125 °
